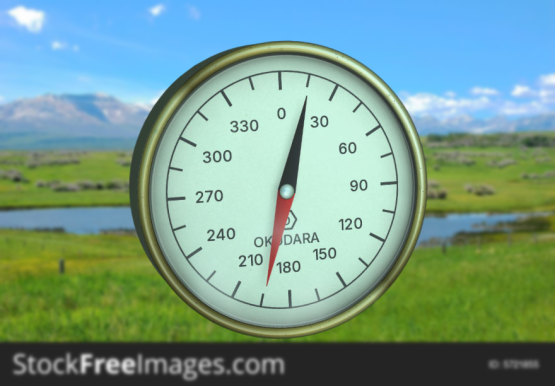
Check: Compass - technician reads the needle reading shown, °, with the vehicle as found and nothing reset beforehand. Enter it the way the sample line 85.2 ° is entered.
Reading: 195 °
